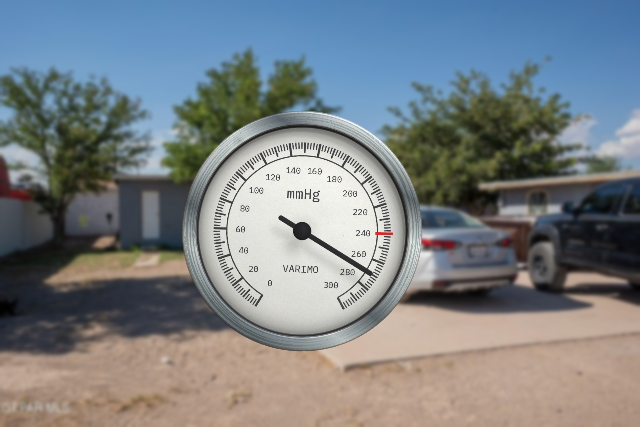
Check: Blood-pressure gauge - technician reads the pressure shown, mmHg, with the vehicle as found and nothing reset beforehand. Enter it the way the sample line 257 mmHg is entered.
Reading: 270 mmHg
